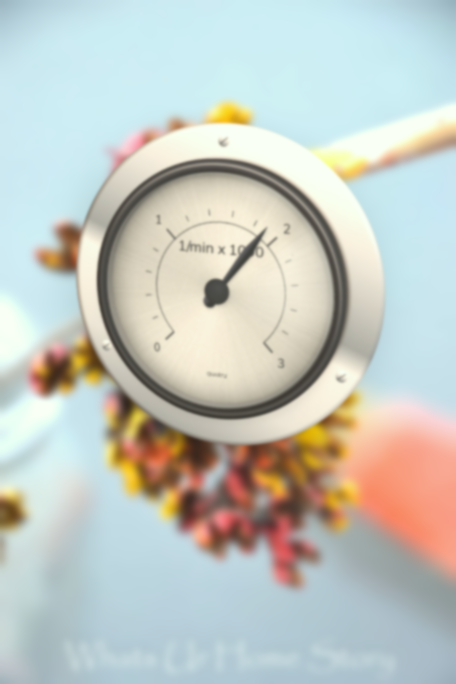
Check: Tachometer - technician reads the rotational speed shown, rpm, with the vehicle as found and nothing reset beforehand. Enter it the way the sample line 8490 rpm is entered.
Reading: 1900 rpm
